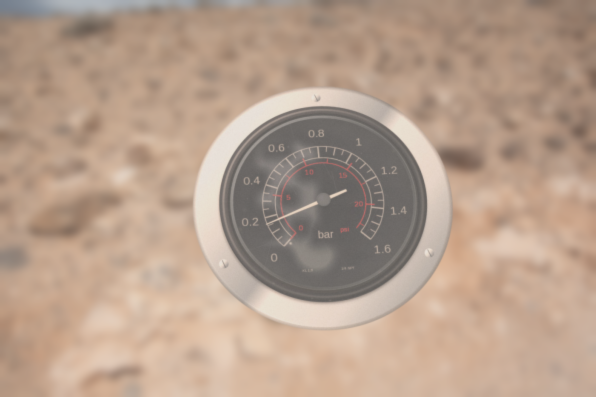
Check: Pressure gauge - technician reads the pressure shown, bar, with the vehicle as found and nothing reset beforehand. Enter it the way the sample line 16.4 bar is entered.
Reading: 0.15 bar
